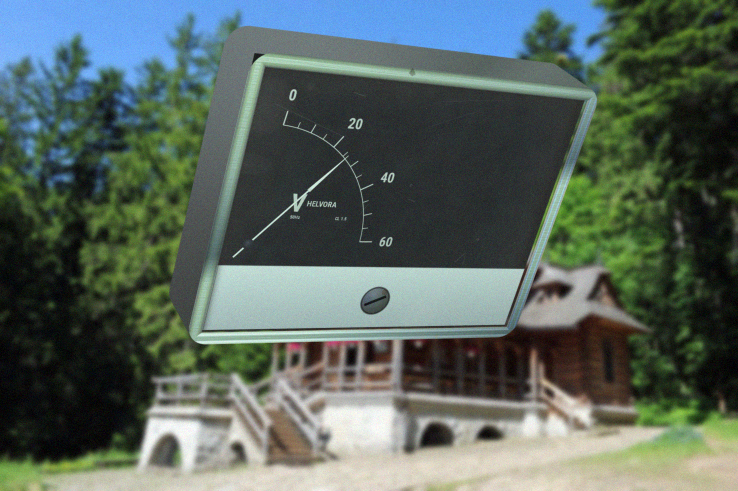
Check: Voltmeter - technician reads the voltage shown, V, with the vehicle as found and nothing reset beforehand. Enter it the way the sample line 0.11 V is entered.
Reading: 25 V
